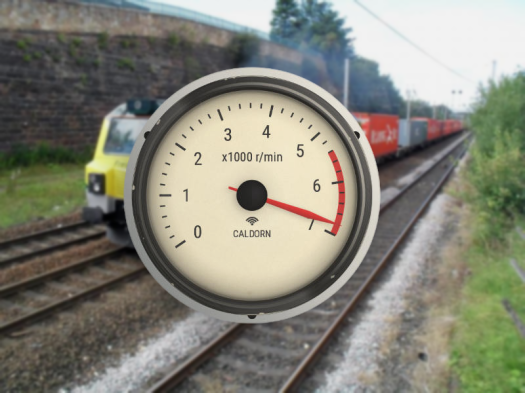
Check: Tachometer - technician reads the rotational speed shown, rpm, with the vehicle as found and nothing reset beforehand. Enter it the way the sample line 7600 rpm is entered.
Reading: 6800 rpm
